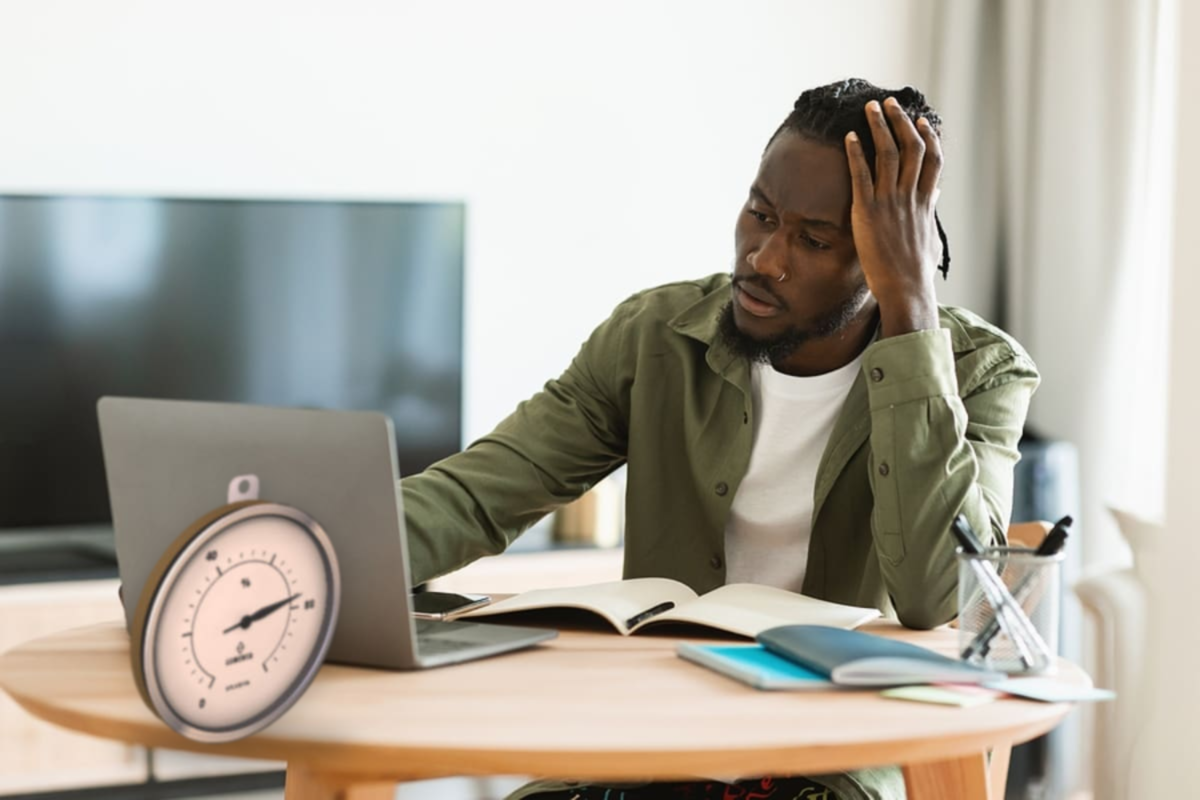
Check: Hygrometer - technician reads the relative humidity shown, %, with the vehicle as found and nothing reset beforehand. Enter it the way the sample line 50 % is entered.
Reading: 76 %
